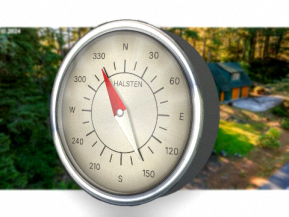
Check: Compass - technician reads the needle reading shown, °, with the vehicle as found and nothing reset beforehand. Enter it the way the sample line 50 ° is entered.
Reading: 330 °
